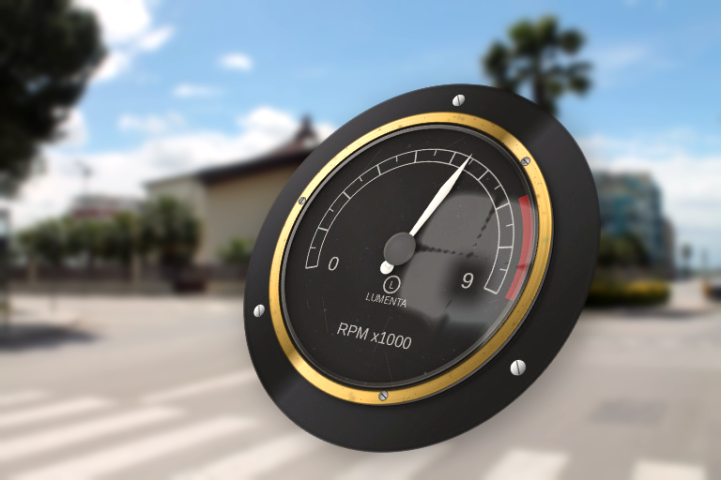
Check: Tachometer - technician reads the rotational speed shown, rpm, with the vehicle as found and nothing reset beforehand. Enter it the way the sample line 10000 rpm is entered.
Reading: 5500 rpm
